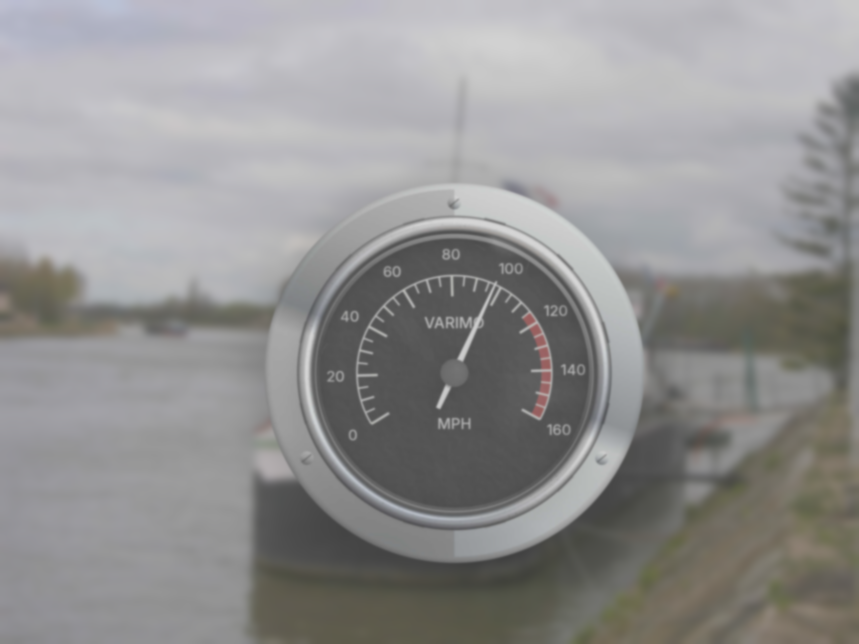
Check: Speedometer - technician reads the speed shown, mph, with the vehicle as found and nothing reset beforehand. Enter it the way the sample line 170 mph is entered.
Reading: 97.5 mph
